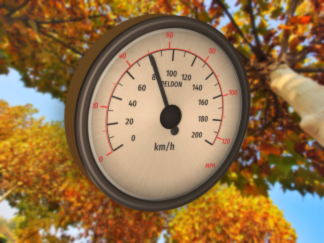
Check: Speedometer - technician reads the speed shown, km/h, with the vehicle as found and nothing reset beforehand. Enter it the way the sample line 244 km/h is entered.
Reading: 80 km/h
